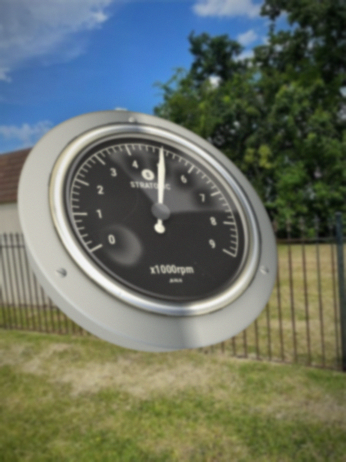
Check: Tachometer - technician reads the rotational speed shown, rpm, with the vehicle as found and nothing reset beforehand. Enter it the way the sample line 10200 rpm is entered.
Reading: 5000 rpm
